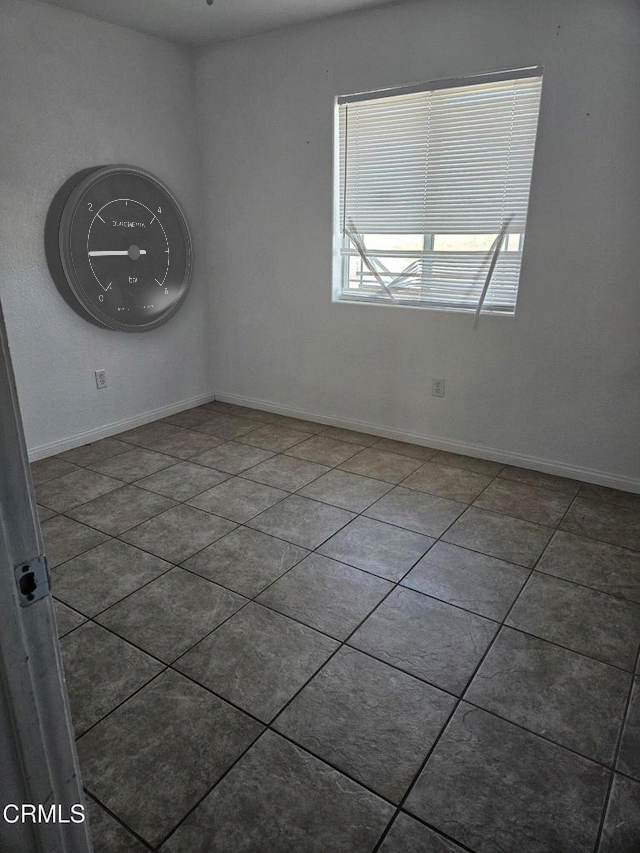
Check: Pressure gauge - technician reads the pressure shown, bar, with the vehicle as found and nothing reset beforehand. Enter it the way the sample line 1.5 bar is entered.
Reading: 1 bar
